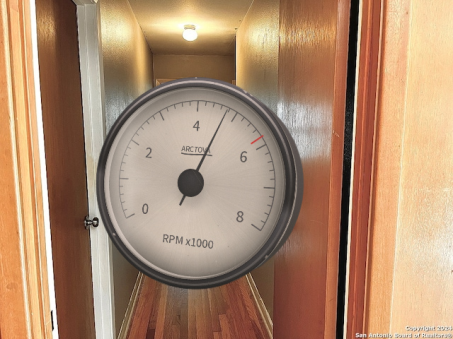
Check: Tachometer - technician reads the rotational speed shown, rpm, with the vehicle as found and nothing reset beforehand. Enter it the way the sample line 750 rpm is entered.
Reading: 4800 rpm
